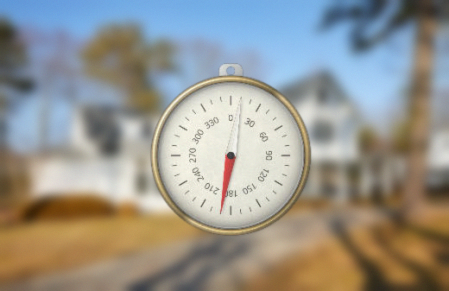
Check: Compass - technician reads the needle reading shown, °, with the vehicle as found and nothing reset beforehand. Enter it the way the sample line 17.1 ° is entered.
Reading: 190 °
